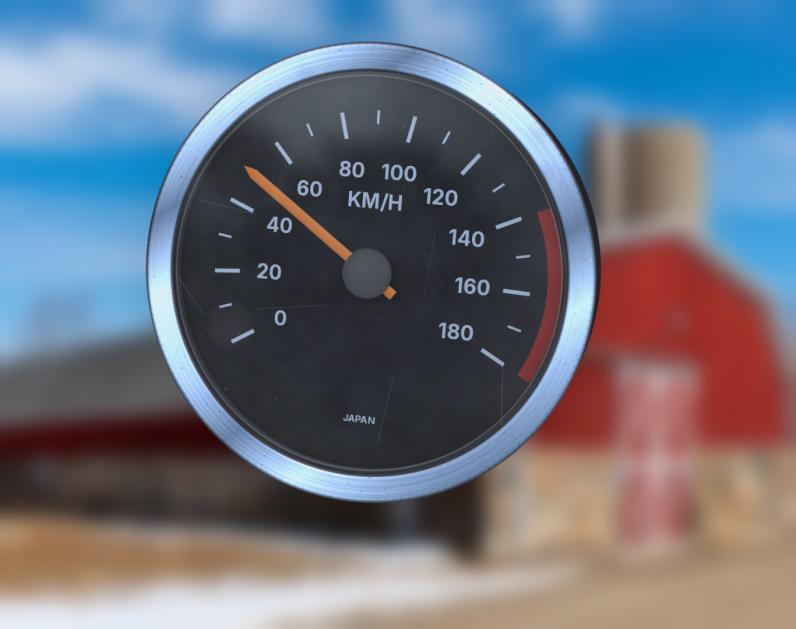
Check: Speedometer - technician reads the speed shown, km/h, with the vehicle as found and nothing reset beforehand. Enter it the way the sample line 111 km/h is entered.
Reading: 50 km/h
